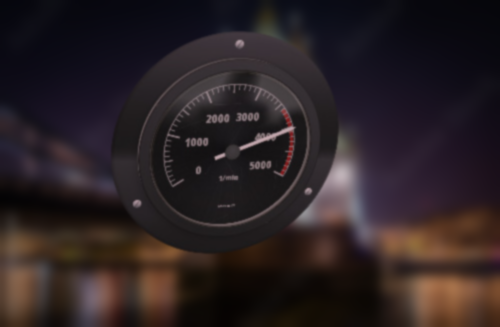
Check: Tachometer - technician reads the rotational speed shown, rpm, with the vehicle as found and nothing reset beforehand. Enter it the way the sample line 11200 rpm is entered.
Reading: 4000 rpm
